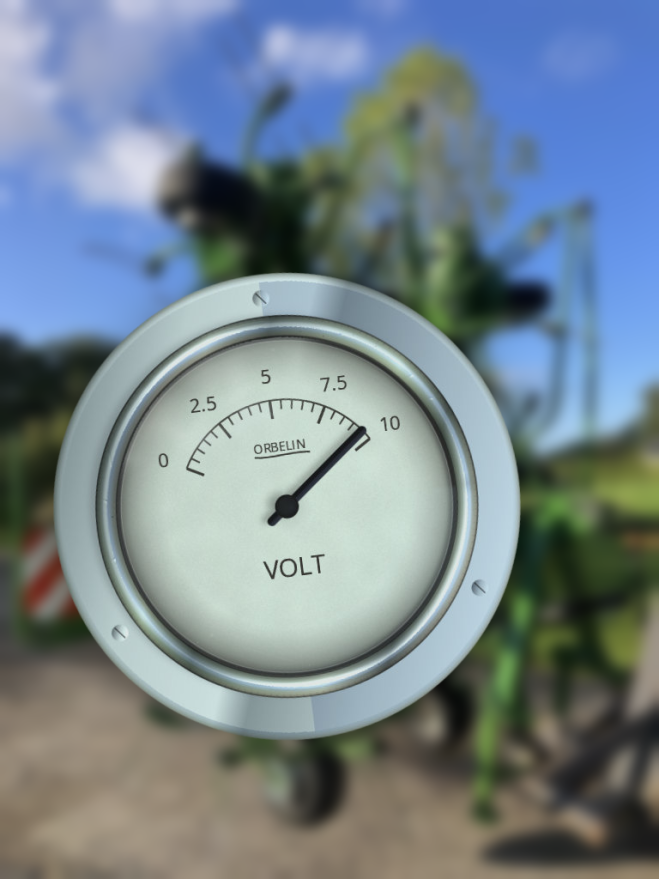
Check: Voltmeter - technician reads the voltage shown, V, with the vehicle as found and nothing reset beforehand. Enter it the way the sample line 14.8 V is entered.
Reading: 9.5 V
